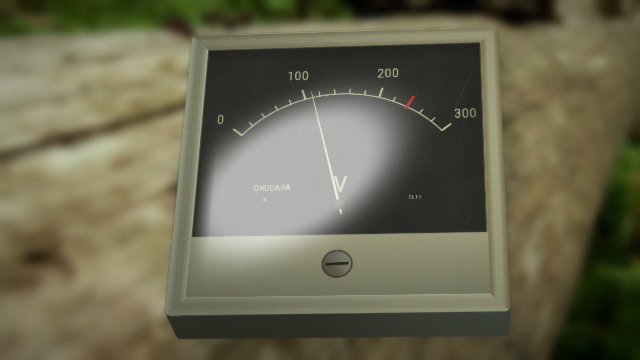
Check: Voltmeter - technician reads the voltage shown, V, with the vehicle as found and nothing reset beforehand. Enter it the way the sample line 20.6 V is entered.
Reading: 110 V
